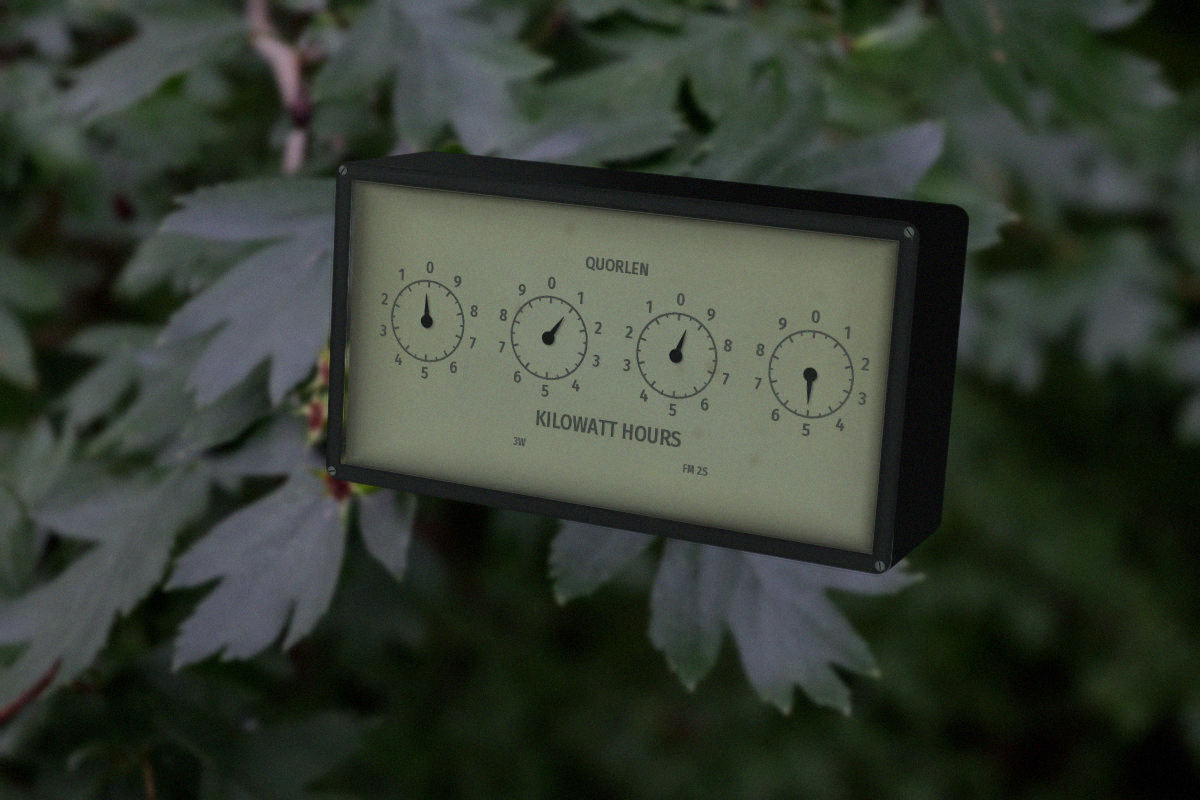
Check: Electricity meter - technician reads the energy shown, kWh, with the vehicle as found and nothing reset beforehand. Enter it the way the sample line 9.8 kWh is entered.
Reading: 95 kWh
